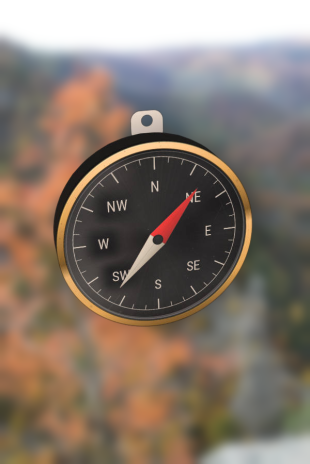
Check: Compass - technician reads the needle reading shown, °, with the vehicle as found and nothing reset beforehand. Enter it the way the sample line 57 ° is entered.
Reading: 40 °
